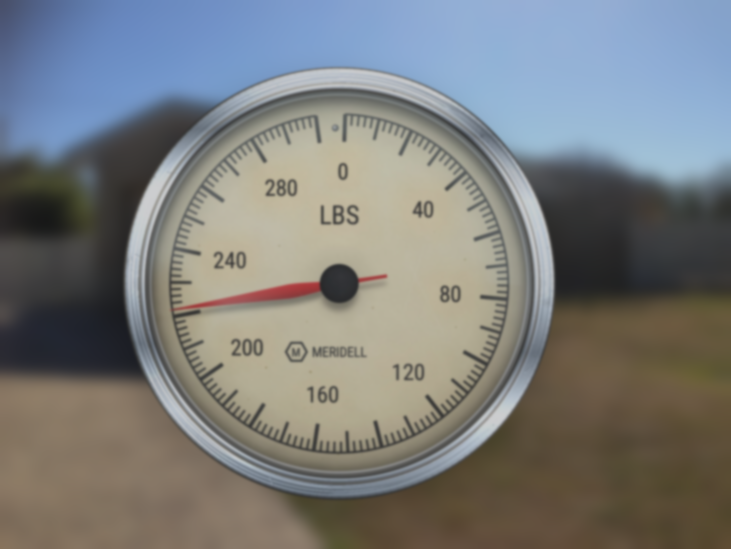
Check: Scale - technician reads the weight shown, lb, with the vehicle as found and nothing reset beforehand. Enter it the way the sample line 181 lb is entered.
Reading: 222 lb
